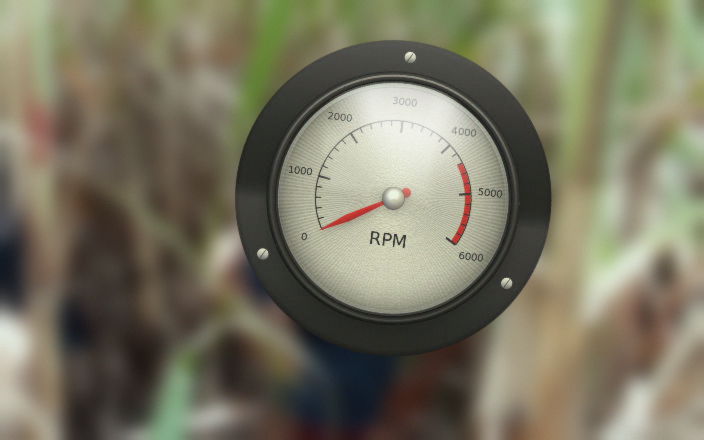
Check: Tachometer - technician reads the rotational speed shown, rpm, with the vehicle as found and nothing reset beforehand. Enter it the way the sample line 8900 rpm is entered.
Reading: 0 rpm
